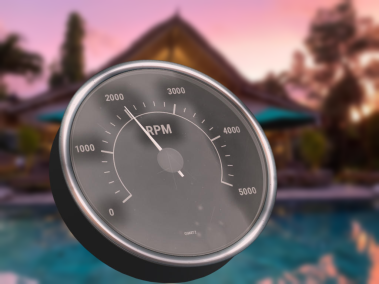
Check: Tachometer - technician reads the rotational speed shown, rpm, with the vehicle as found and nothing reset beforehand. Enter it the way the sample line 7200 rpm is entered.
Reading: 2000 rpm
